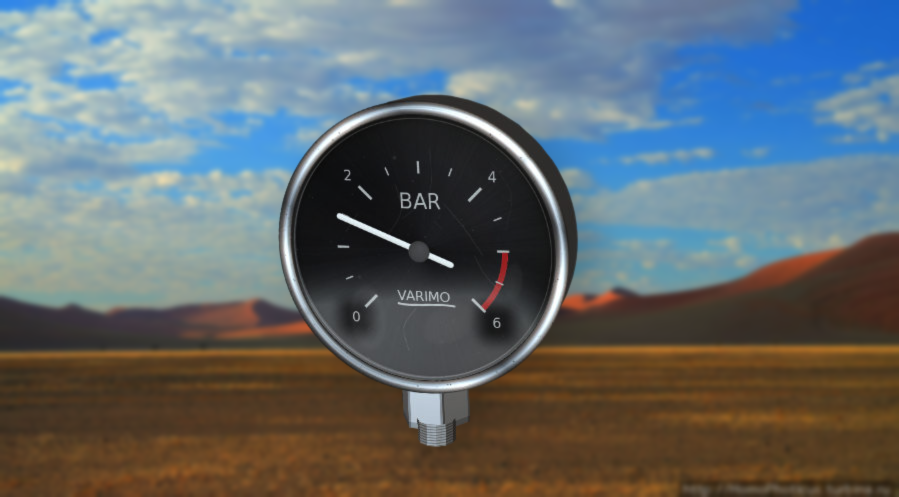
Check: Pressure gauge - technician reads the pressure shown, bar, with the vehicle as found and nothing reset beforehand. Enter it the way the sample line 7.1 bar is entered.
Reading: 1.5 bar
